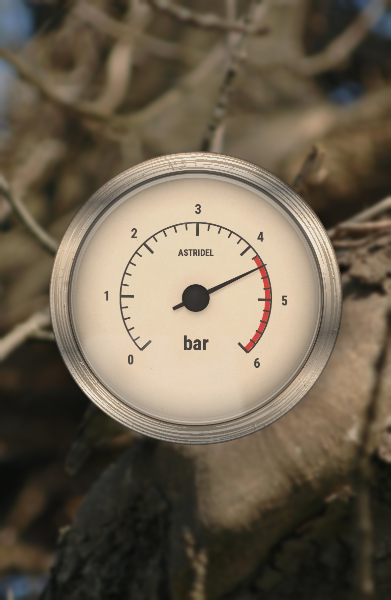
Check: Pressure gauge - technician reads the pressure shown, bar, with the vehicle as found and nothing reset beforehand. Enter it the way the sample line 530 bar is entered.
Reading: 4.4 bar
